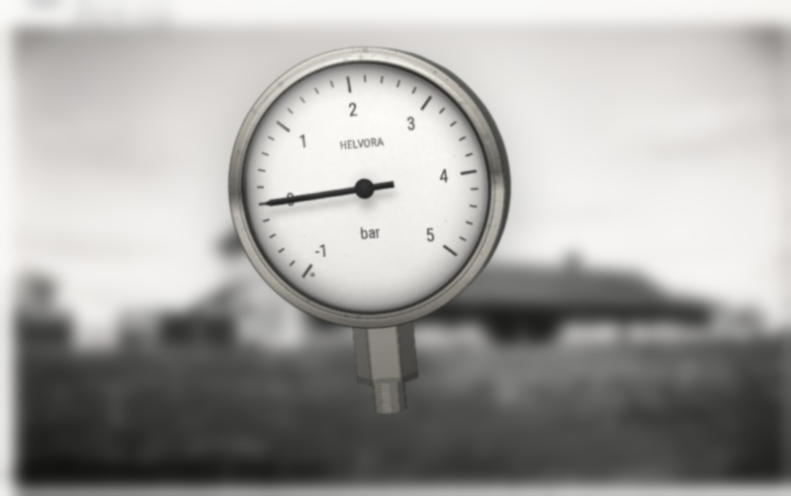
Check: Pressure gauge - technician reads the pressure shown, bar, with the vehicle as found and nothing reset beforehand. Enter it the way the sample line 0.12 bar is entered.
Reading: 0 bar
